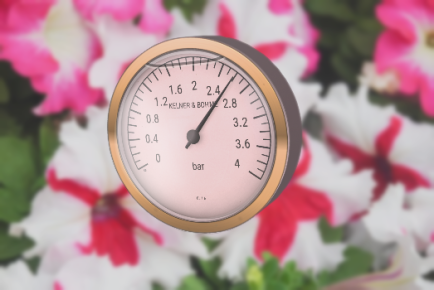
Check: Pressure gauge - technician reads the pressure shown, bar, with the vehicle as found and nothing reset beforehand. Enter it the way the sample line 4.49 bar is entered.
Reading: 2.6 bar
